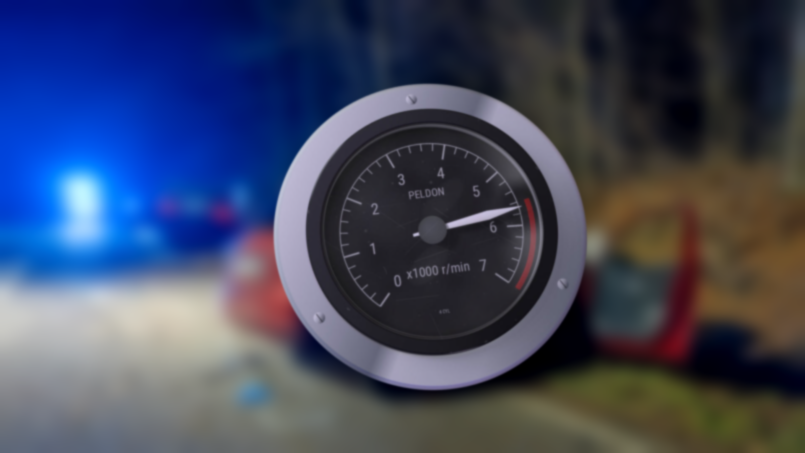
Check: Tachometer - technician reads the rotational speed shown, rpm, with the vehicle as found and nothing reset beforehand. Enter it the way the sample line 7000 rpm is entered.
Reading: 5700 rpm
